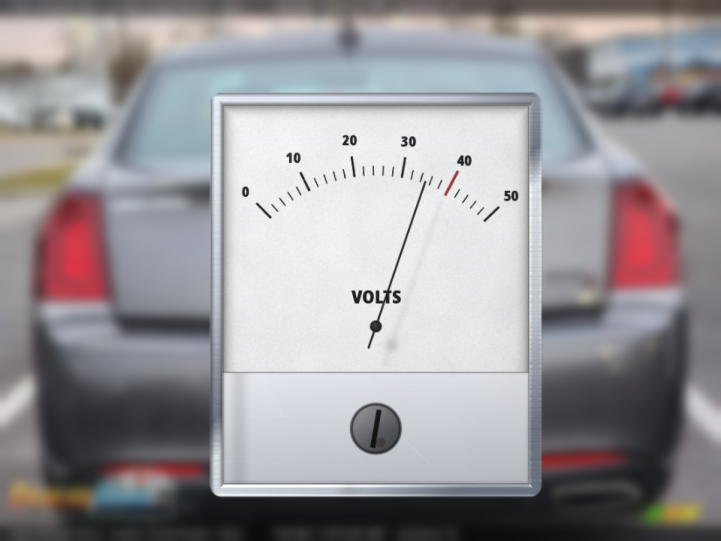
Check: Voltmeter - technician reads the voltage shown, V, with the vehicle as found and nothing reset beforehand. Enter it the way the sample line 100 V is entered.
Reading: 35 V
